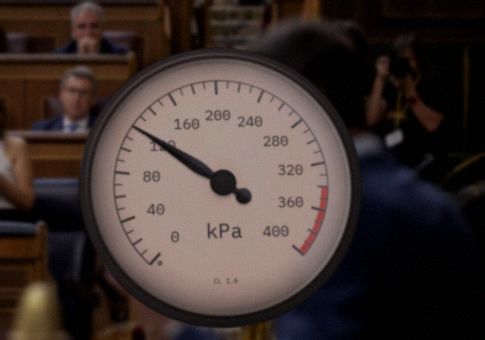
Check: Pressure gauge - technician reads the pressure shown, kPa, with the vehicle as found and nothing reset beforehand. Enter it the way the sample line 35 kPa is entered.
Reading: 120 kPa
